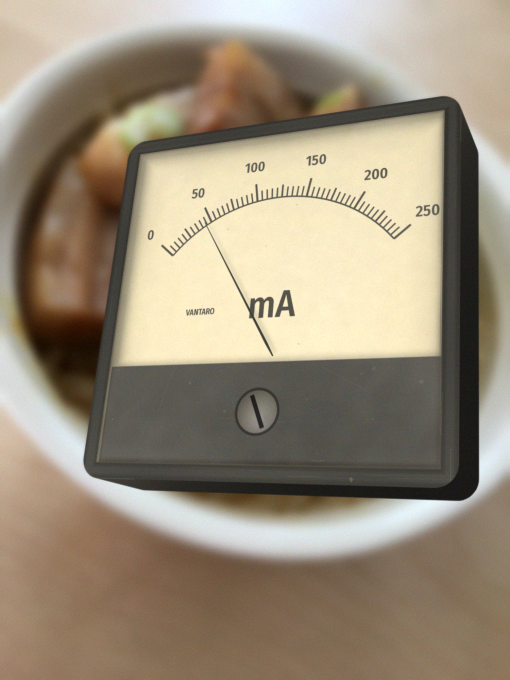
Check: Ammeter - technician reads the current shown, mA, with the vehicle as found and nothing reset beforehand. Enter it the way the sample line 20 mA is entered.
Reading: 45 mA
